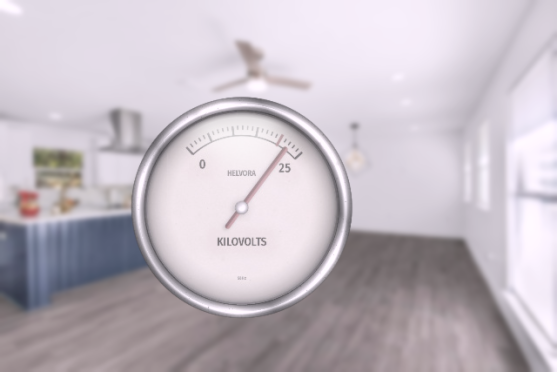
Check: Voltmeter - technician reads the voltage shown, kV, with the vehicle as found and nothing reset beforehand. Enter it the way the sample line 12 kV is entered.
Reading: 22 kV
